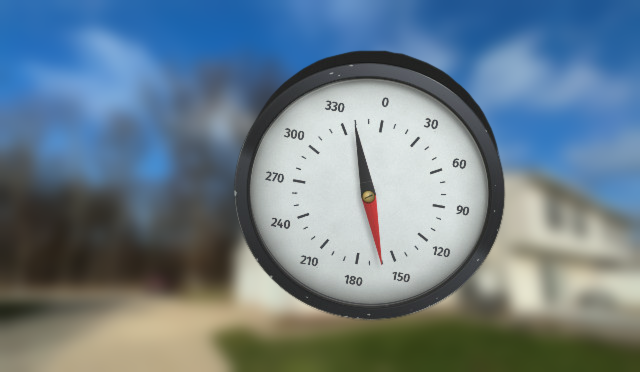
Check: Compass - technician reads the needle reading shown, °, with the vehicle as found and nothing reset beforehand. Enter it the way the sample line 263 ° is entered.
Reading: 160 °
